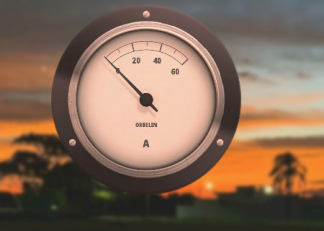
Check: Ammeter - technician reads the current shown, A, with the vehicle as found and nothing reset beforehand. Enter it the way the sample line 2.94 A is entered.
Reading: 0 A
